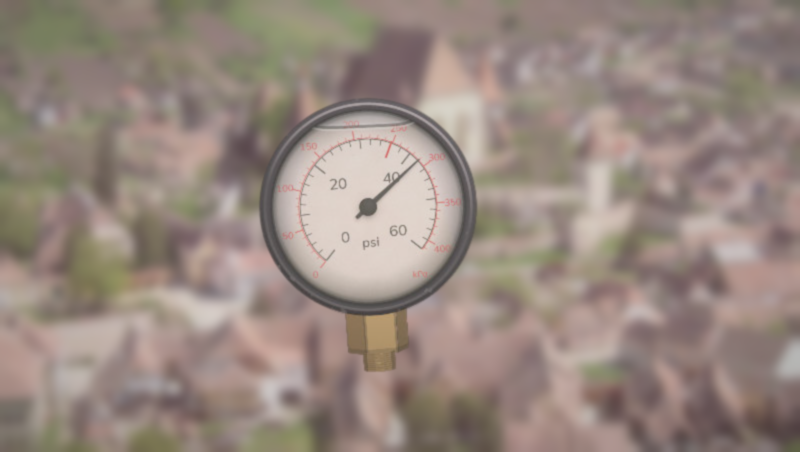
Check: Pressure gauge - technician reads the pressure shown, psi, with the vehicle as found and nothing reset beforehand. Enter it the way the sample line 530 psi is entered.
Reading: 42 psi
